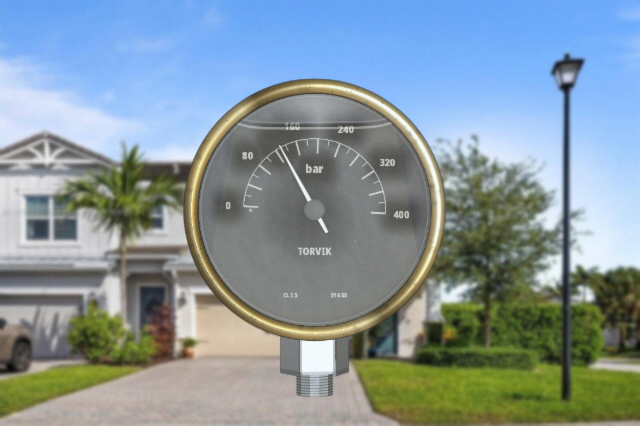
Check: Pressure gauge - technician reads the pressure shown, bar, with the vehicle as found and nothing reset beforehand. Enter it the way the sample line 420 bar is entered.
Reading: 130 bar
